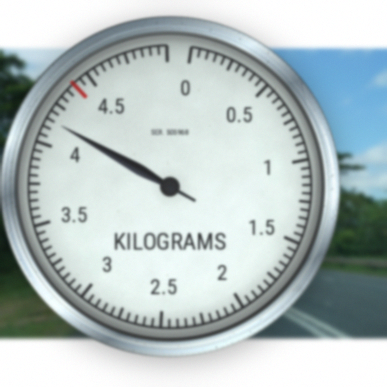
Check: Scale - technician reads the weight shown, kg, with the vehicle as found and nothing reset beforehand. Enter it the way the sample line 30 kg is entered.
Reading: 4.15 kg
